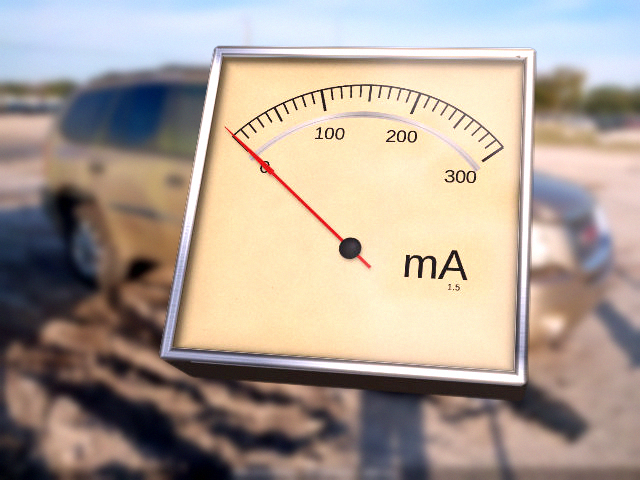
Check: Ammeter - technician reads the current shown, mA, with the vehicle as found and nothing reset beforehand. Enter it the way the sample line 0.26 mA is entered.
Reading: 0 mA
